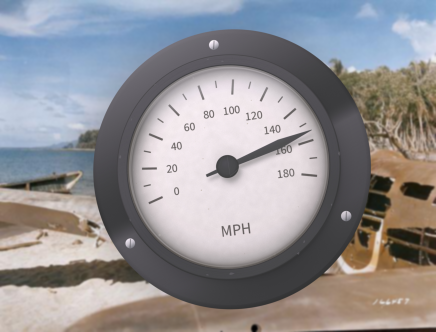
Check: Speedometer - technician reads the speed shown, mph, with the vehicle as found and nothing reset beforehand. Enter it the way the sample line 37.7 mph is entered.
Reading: 155 mph
